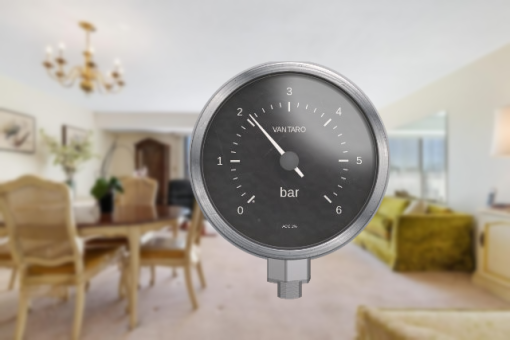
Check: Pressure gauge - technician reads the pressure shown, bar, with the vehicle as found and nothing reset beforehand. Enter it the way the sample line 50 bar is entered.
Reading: 2.1 bar
